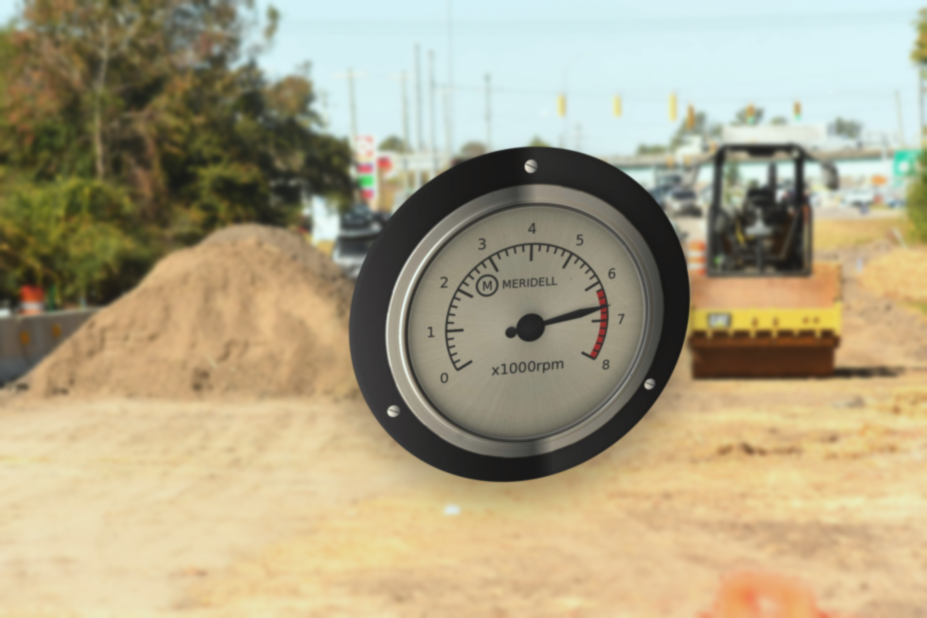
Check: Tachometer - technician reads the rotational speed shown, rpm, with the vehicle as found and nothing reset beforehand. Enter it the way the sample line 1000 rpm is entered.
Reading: 6600 rpm
